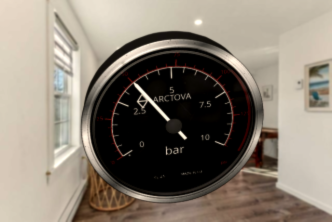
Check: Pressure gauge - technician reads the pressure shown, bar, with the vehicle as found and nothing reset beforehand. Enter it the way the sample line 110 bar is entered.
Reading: 3.5 bar
